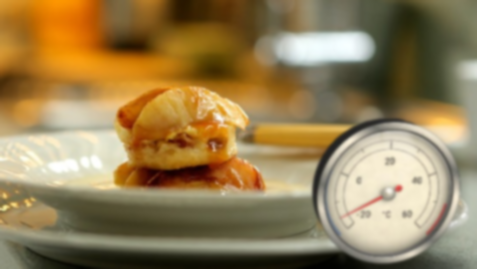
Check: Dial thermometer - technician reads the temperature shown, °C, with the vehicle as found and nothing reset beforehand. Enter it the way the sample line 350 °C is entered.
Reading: -15 °C
